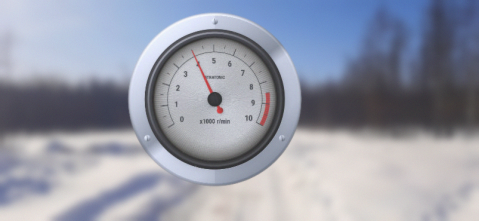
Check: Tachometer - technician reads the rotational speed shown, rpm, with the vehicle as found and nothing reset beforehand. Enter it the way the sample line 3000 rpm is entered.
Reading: 4000 rpm
